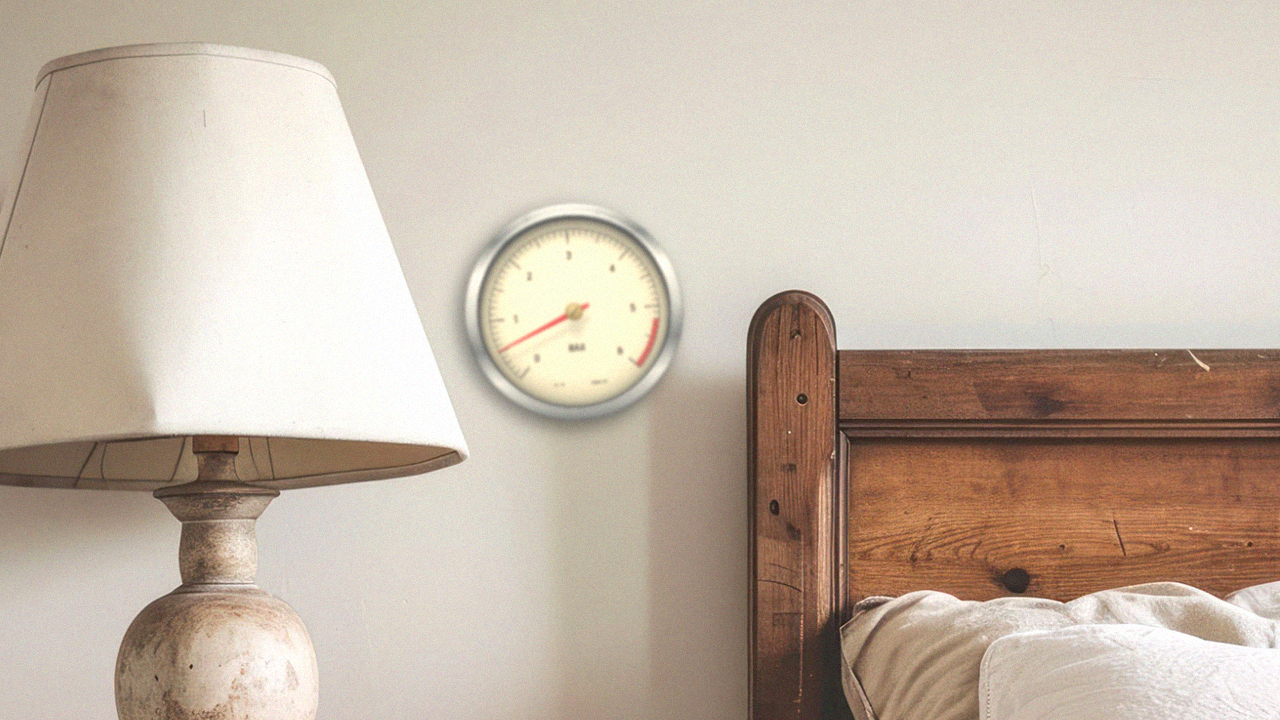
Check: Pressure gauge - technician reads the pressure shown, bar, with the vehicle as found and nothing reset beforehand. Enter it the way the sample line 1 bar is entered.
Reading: 0.5 bar
